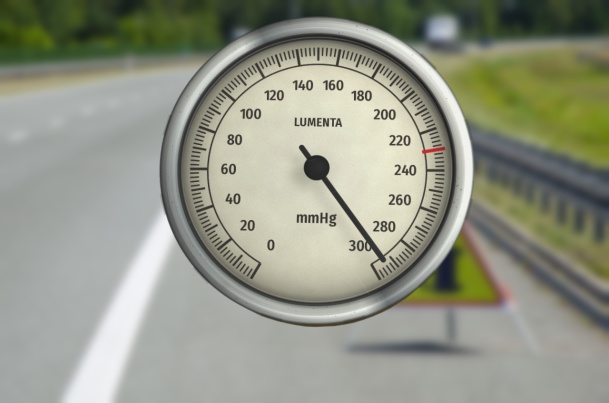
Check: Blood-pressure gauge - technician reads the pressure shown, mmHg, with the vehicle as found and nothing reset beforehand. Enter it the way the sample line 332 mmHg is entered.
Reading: 294 mmHg
